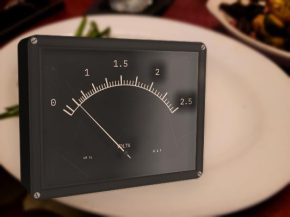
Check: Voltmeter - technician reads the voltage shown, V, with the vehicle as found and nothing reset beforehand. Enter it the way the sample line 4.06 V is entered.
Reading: 0.5 V
